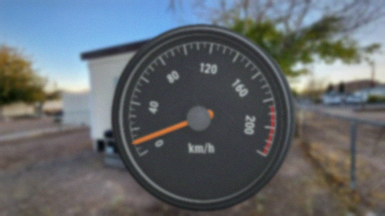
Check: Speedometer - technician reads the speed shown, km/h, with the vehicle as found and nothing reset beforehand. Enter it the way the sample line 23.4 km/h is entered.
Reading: 10 km/h
